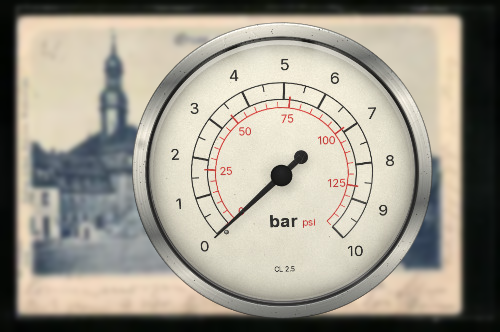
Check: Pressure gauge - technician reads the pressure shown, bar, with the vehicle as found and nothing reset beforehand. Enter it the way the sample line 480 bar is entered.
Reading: 0 bar
